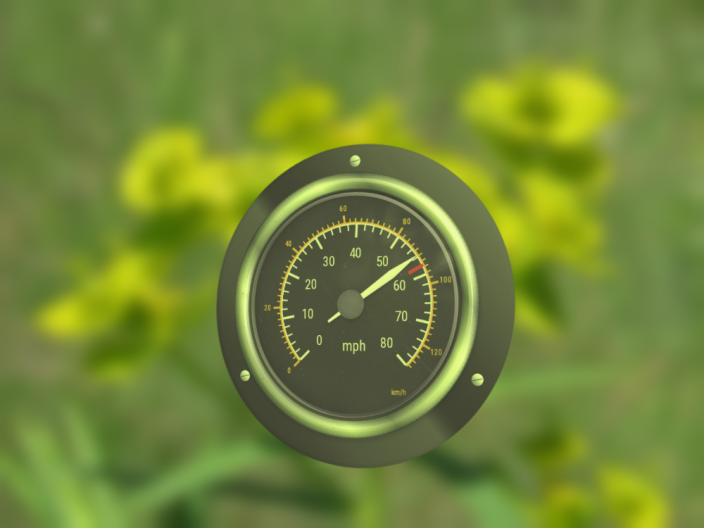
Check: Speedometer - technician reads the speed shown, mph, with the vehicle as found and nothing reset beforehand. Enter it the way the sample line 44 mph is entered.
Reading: 56 mph
